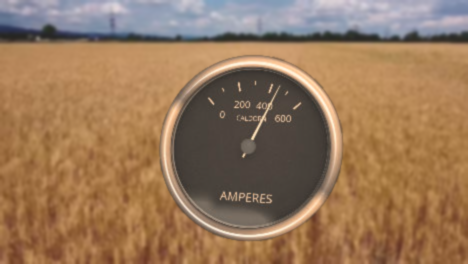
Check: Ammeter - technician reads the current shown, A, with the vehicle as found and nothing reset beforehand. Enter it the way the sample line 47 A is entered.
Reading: 450 A
